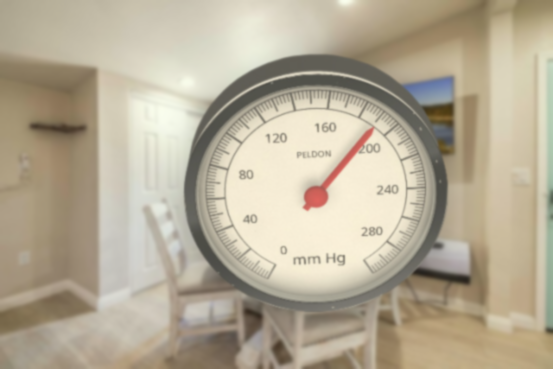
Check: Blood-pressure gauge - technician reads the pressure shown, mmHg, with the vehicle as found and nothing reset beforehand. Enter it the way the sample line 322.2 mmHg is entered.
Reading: 190 mmHg
